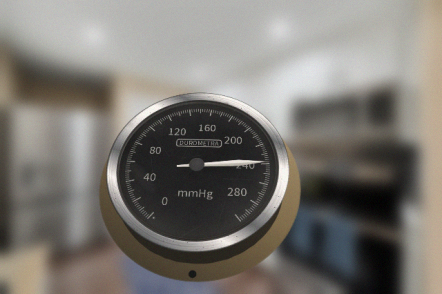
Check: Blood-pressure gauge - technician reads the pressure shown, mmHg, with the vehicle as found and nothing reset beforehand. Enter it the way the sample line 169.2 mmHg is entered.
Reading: 240 mmHg
